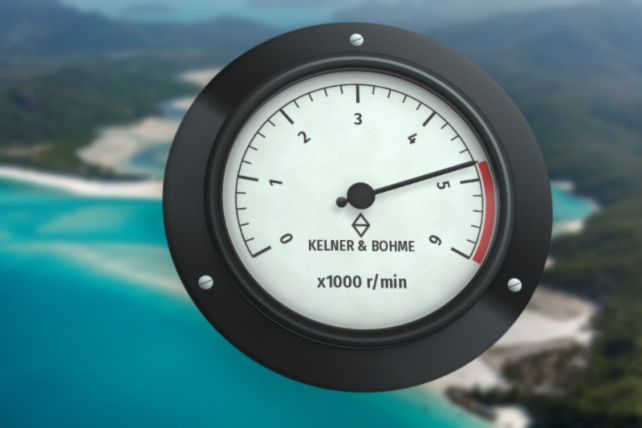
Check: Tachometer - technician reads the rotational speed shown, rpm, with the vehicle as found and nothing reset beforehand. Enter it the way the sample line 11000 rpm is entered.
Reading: 4800 rpm
